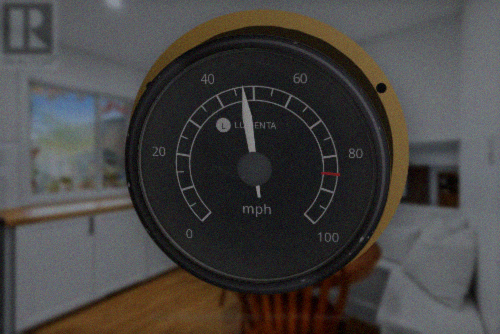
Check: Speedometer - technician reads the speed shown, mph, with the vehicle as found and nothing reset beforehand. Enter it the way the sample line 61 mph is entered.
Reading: 47.5 mph
